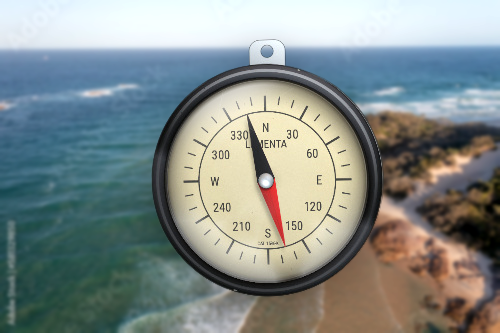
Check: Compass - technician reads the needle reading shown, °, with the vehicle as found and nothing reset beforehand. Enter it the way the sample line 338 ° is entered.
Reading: 165 °
